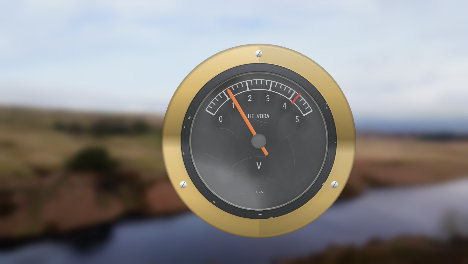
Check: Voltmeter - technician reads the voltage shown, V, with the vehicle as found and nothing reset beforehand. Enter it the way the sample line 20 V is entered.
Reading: 1.2 V
